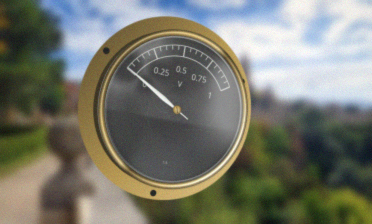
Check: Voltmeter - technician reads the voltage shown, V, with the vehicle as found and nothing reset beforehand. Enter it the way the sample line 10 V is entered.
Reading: 0 V
